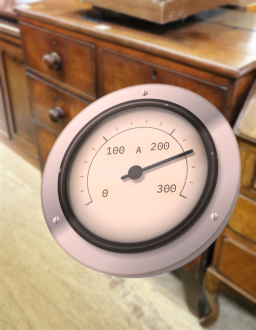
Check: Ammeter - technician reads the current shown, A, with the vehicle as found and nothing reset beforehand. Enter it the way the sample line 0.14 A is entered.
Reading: 240 A
